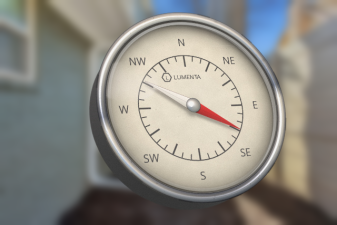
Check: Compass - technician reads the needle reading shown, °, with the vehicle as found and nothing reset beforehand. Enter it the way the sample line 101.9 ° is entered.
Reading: 120 °
